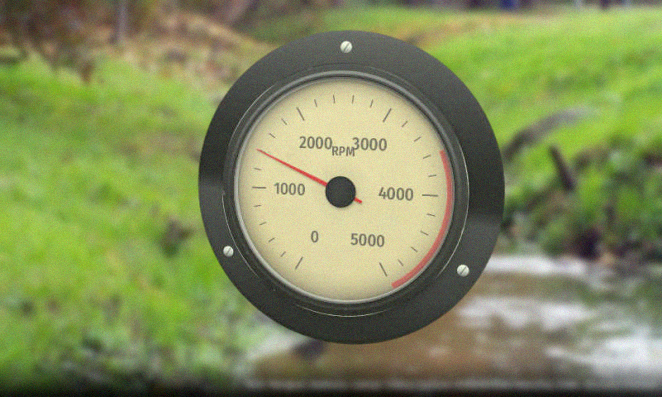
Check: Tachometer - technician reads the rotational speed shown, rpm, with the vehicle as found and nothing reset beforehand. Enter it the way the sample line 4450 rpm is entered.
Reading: 1400 rpm
